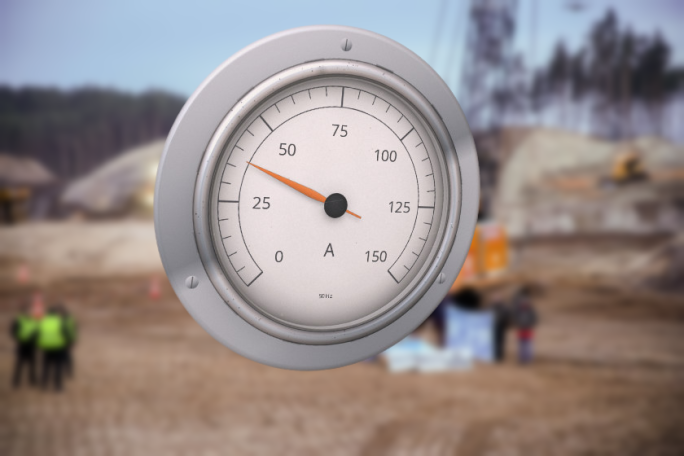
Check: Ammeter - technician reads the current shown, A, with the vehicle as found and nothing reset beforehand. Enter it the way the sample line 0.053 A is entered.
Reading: 37.5 A
